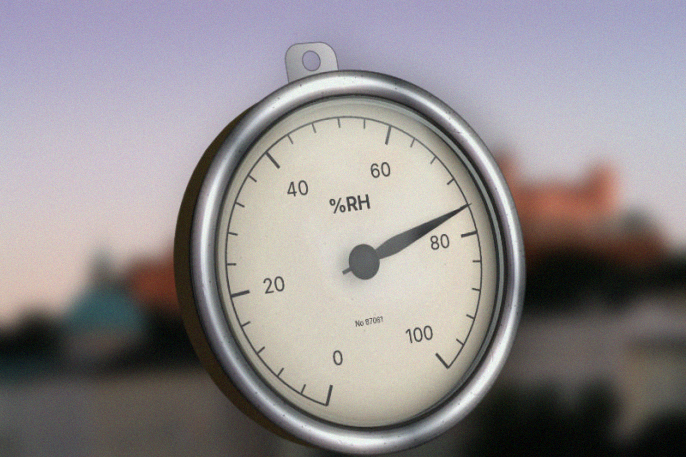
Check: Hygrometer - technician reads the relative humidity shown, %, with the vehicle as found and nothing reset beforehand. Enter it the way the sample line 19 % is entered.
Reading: 76 %
